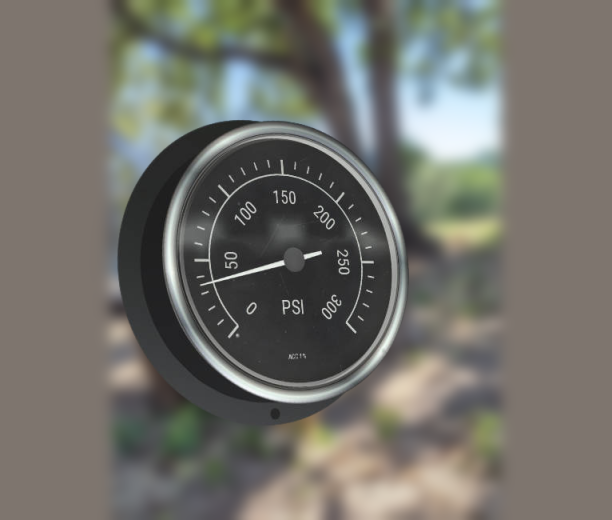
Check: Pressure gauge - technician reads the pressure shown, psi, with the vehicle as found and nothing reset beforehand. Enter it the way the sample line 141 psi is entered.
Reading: 35 psi
